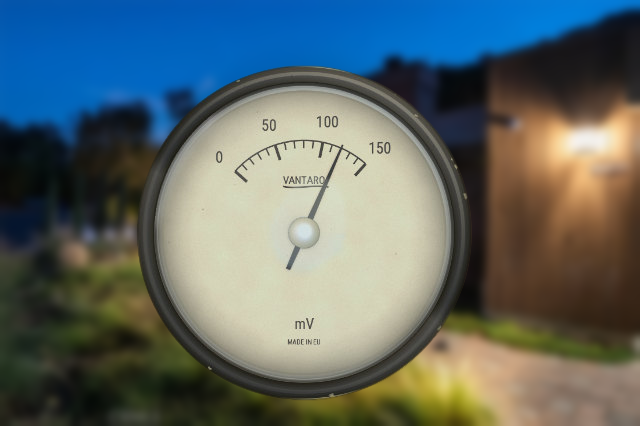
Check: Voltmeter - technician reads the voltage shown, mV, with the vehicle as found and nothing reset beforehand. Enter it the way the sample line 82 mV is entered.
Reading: 120 mV
